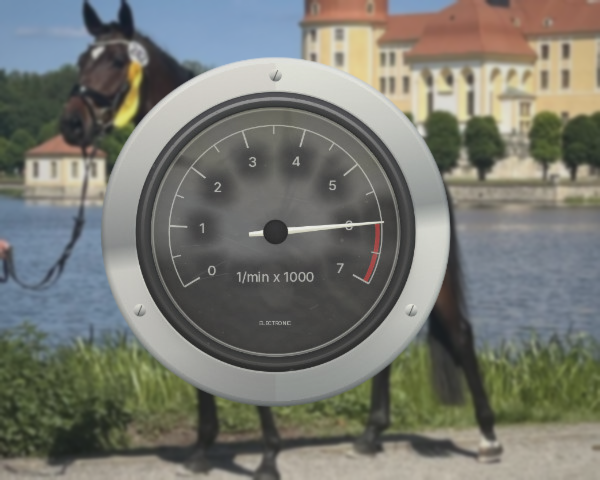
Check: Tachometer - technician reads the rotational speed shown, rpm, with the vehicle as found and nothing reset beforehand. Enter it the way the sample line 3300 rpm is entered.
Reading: 6000 rpm
